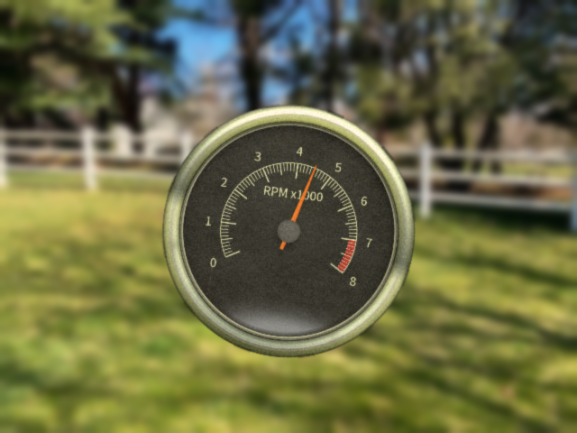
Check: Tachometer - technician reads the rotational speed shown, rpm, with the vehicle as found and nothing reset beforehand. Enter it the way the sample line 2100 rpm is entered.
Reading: 4500 rpm
